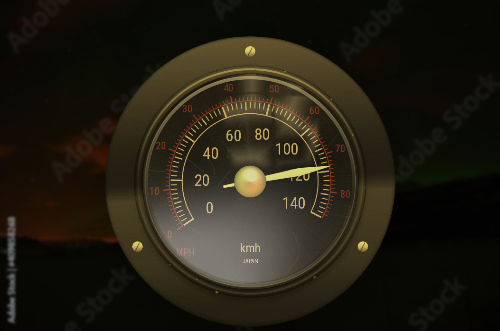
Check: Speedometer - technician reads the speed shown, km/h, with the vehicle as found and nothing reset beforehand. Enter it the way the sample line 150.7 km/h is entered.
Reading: 118 km/h
